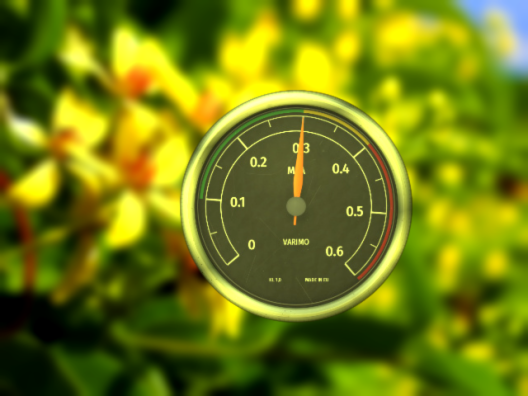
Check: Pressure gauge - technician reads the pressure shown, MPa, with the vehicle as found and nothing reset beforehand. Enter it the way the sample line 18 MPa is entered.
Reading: 0.3 MPa
